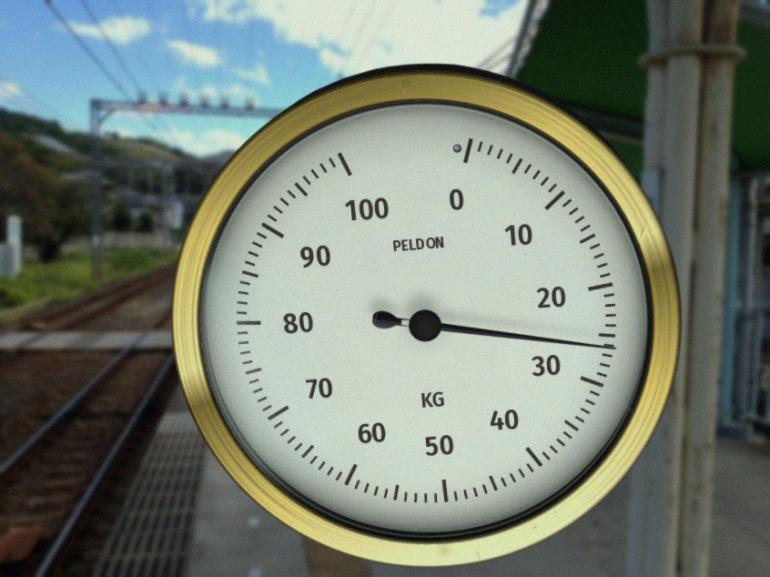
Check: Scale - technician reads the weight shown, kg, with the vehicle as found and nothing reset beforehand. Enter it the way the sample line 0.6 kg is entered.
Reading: 26 kg
